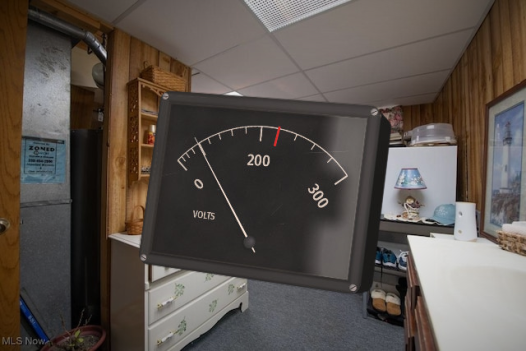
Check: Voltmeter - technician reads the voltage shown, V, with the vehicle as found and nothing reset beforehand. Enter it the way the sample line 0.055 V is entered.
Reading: 100 V
